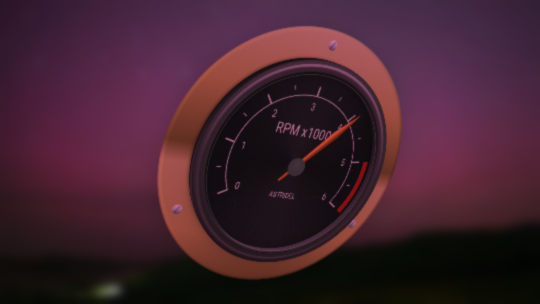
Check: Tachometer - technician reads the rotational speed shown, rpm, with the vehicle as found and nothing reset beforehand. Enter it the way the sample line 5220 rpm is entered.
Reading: 4000 rpm
